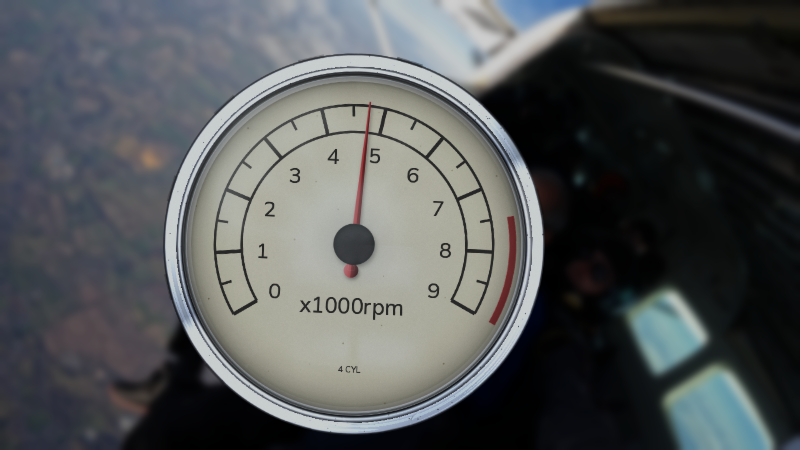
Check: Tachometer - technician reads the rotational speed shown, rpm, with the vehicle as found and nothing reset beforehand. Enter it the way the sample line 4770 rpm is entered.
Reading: 4750 rpm
